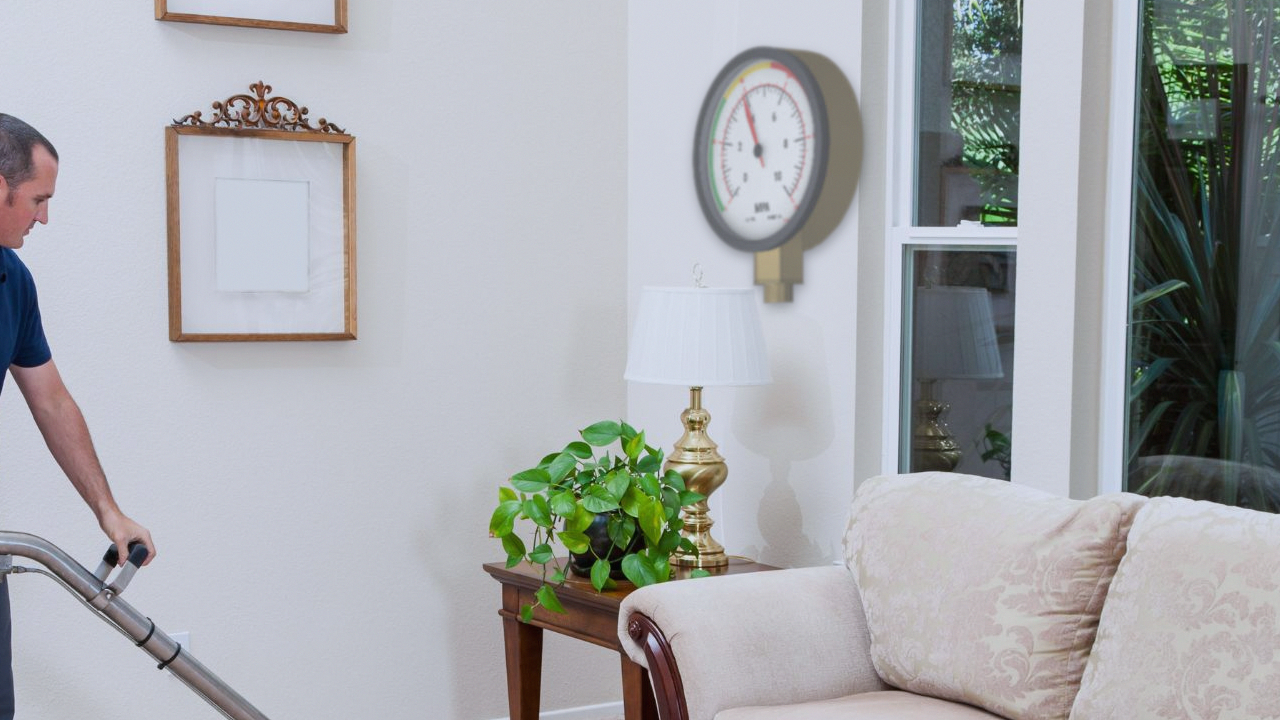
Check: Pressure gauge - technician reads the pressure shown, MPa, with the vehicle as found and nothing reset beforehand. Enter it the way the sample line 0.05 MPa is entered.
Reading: 4 MPa
